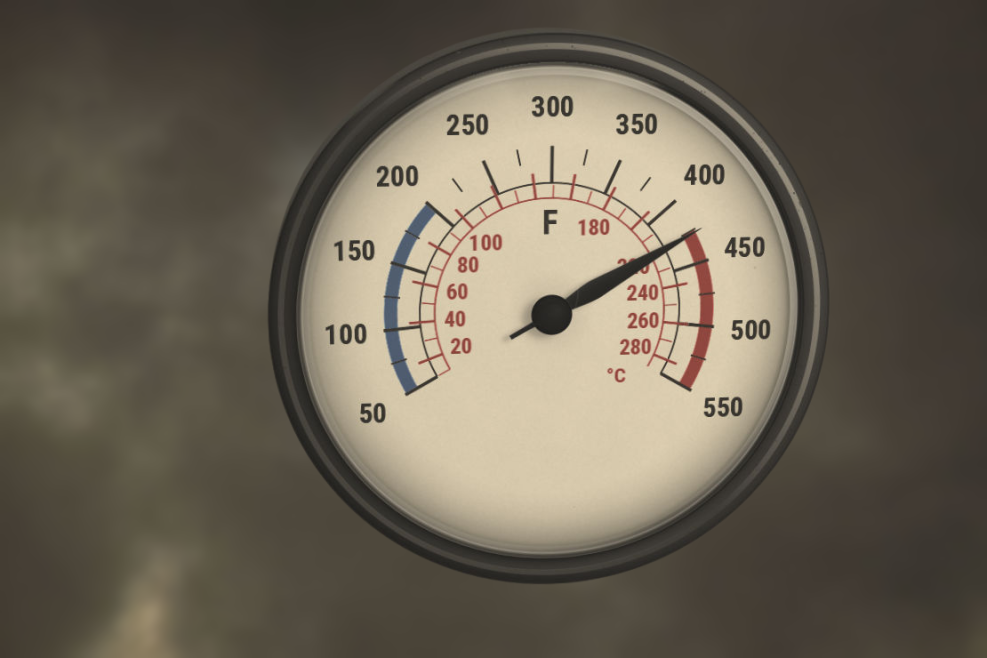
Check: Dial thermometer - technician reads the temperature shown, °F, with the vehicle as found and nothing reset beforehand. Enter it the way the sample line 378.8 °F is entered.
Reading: 425 °F
